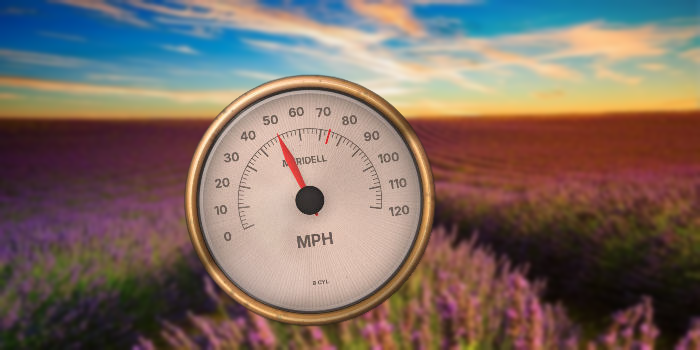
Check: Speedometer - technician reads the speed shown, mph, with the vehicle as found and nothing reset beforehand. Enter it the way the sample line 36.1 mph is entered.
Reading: 50 mph
